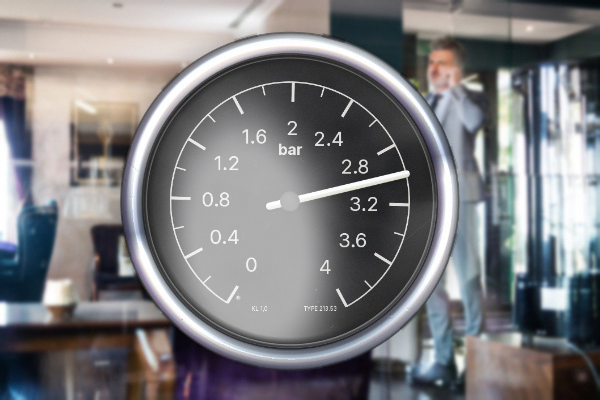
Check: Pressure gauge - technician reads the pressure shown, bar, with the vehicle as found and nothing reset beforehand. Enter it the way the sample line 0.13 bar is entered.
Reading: 3 bar
